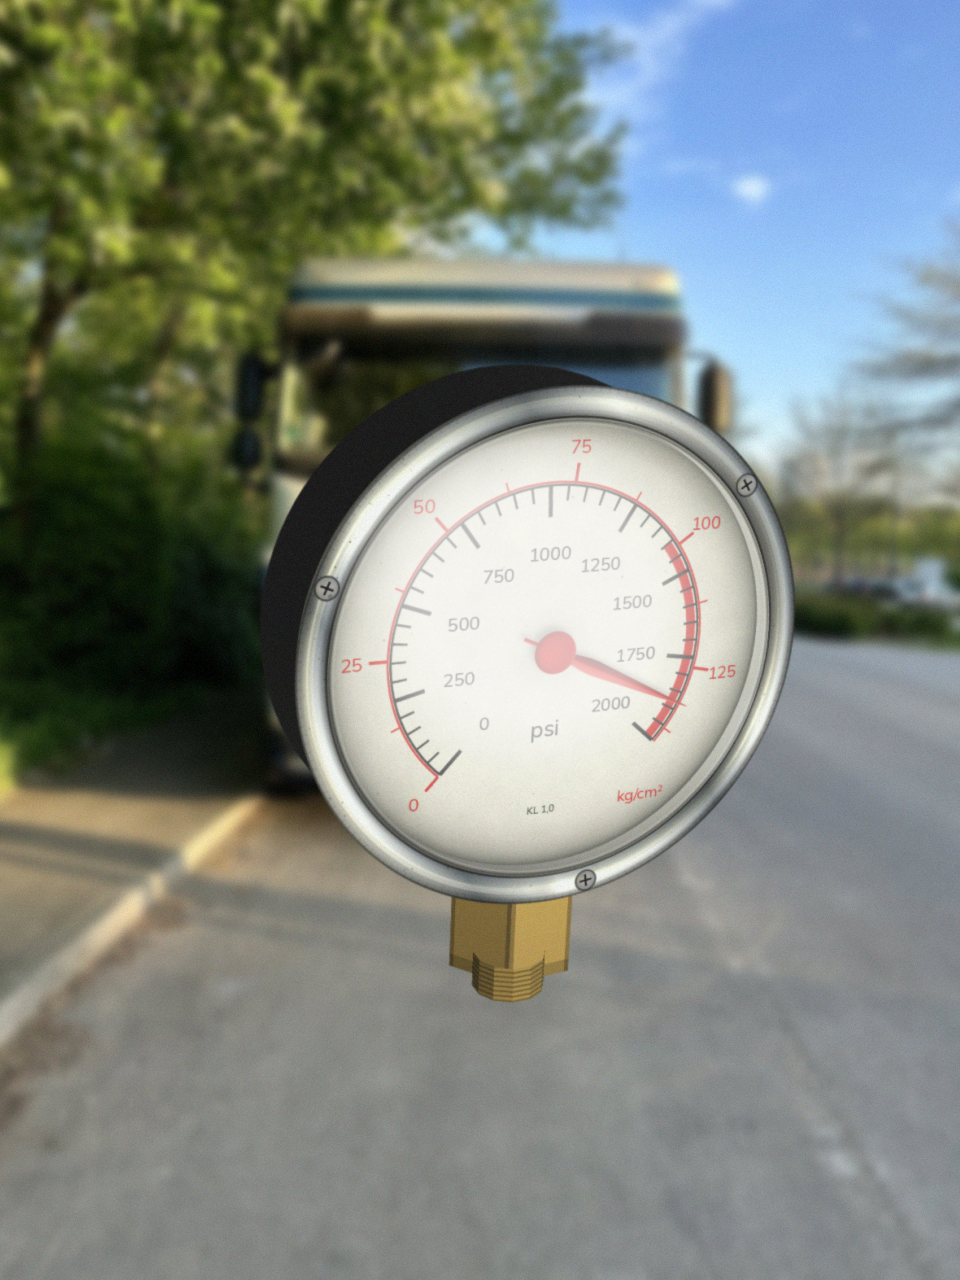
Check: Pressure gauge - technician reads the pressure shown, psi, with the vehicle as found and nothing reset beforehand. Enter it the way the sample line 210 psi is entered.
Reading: 1875 psi
